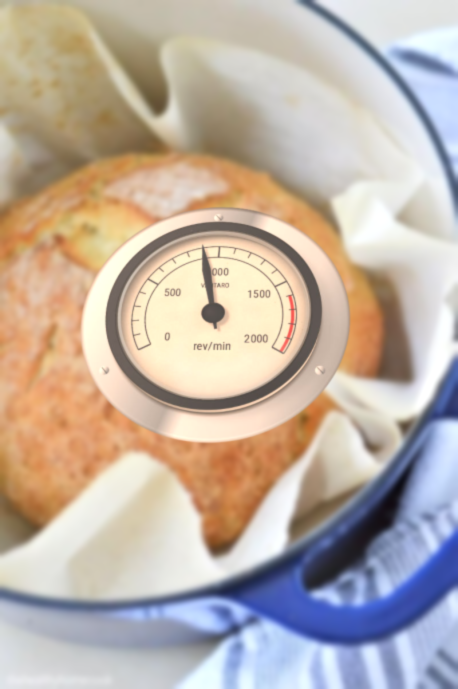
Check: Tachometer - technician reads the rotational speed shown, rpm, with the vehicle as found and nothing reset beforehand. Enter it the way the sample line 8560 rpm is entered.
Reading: 900 rpm
